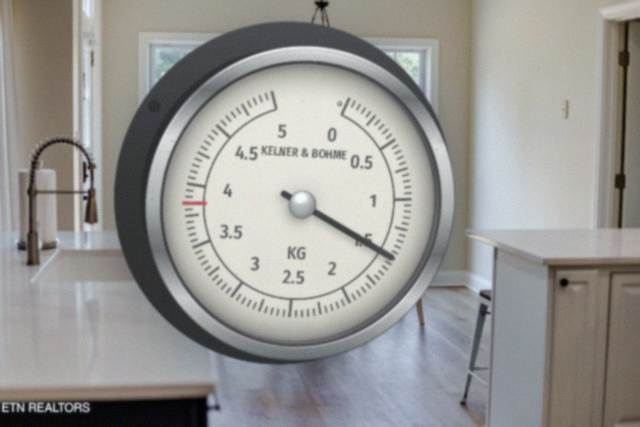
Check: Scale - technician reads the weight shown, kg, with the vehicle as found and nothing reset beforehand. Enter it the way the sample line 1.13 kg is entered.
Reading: 1.5 kg
